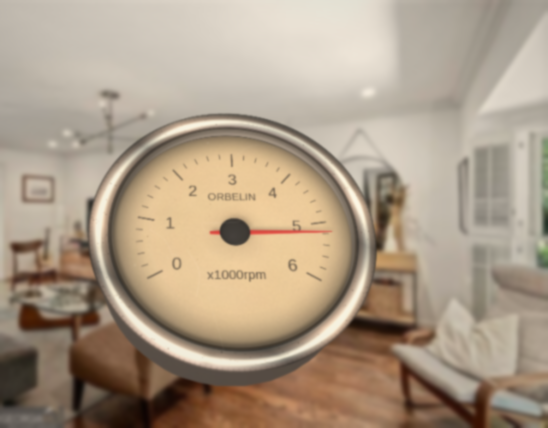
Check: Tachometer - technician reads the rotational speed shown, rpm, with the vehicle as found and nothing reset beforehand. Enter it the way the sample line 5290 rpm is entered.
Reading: 5200 rpm
